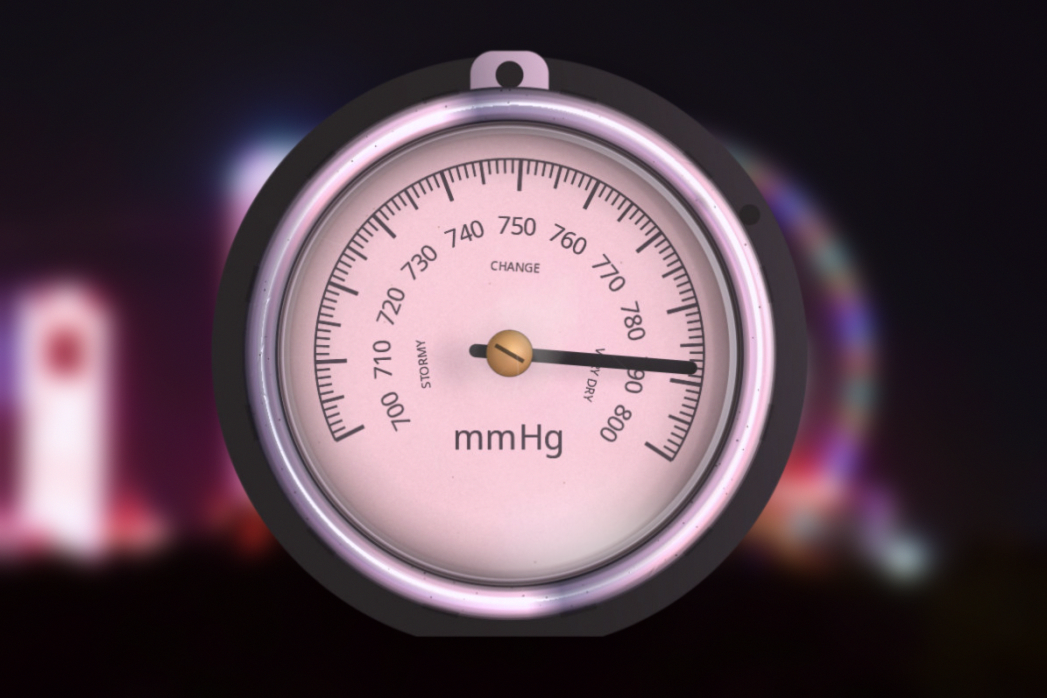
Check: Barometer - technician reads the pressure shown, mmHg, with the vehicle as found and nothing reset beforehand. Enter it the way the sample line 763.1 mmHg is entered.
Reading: 788 mmHg
